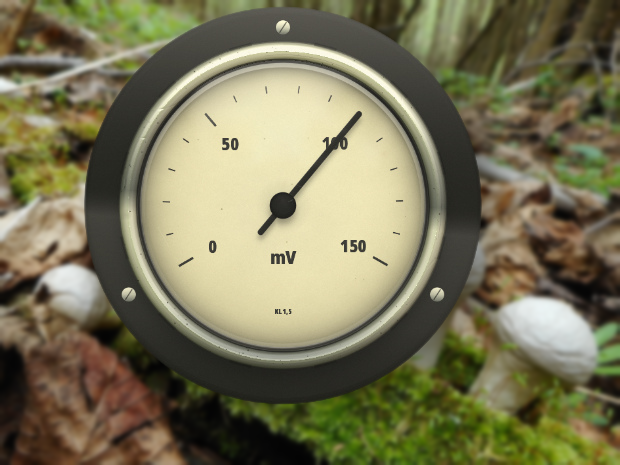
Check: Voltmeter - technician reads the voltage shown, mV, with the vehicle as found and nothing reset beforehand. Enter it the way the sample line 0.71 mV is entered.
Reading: 100 mV
